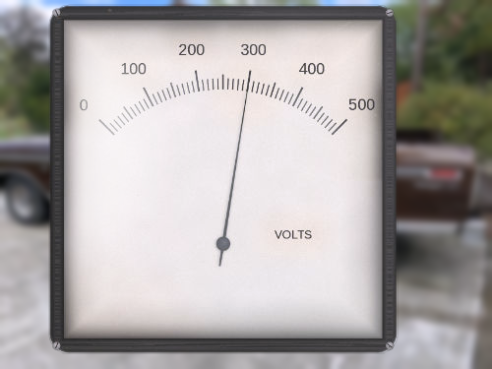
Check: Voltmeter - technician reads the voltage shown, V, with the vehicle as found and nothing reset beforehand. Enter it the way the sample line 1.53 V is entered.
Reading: 300 V
